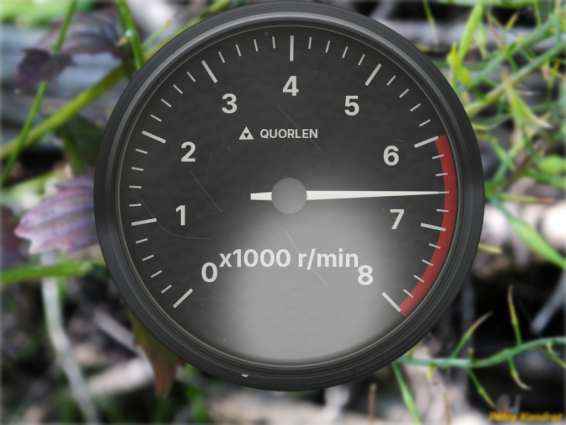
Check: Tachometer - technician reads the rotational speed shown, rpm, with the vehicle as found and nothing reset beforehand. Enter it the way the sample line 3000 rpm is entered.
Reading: 6600 rpm
